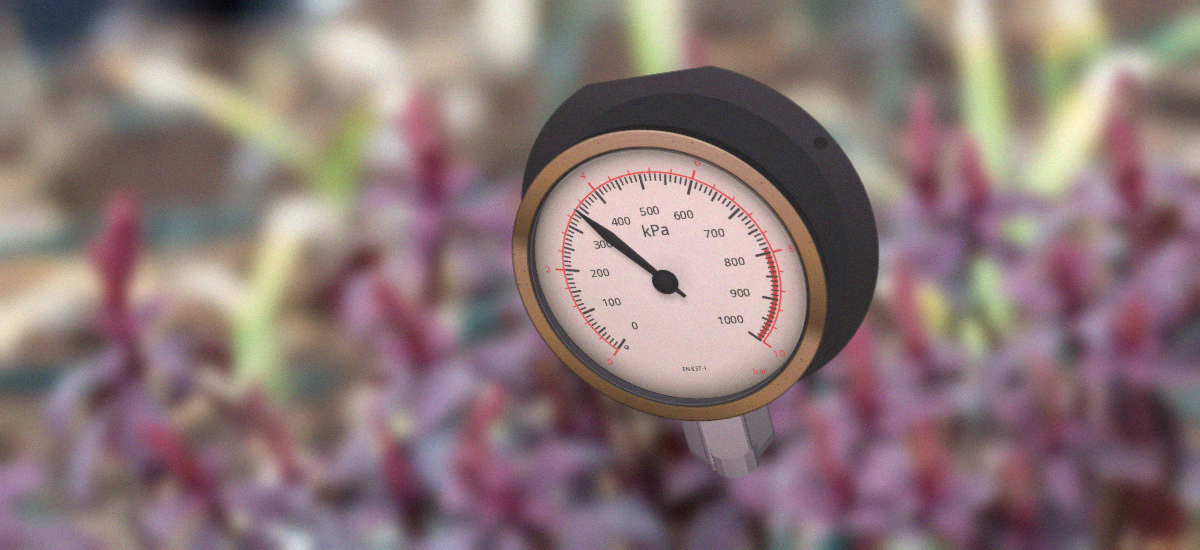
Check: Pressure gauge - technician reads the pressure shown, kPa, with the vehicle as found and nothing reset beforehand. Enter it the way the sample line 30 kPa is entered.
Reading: 350 kPa
